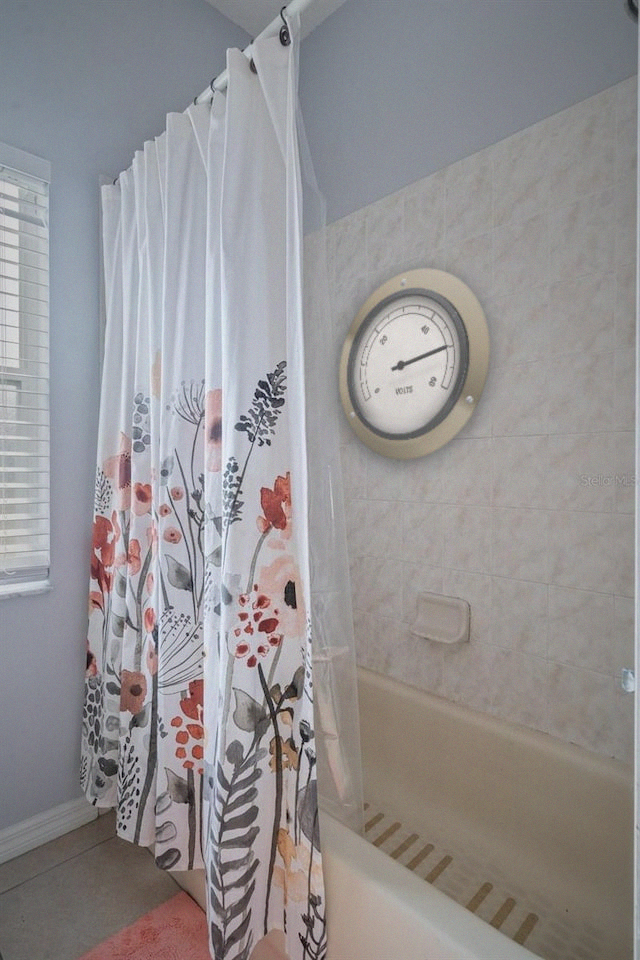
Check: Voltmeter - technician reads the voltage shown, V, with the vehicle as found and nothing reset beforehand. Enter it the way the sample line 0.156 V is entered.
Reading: 50 V
